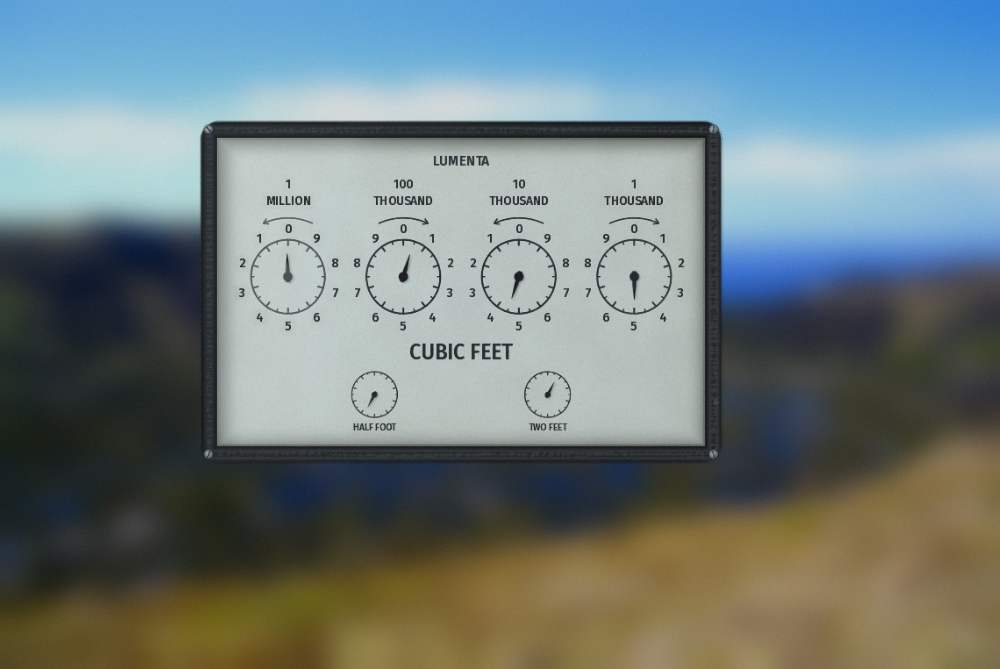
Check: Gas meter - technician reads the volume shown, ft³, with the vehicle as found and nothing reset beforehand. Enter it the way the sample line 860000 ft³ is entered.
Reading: 4500 ft³
